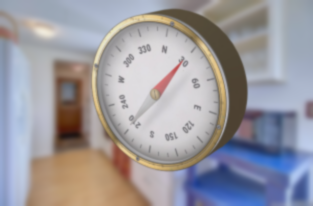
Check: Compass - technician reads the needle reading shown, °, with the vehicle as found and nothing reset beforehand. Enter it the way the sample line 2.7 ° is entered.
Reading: 30 °
